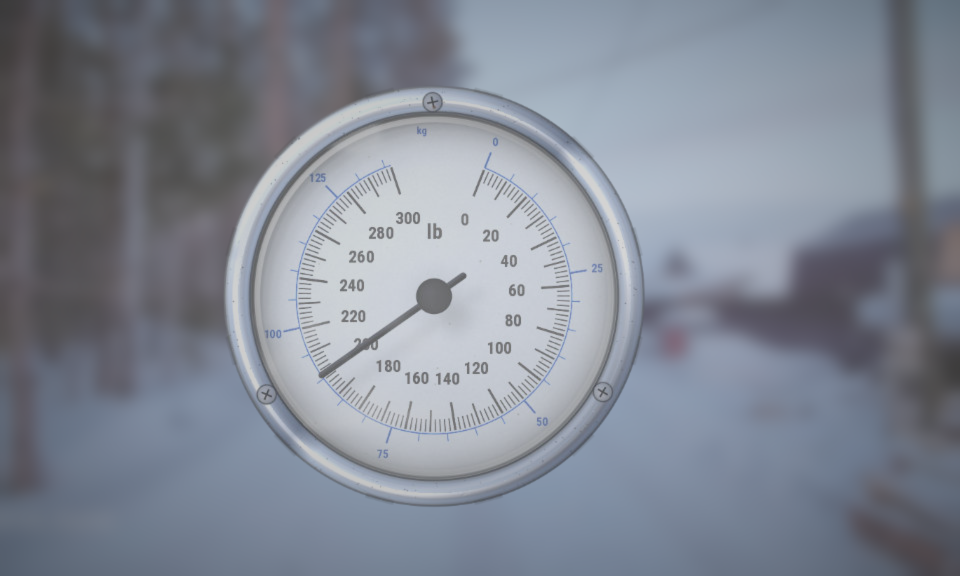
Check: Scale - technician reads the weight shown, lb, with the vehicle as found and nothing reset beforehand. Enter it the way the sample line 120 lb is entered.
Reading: 200 lb
